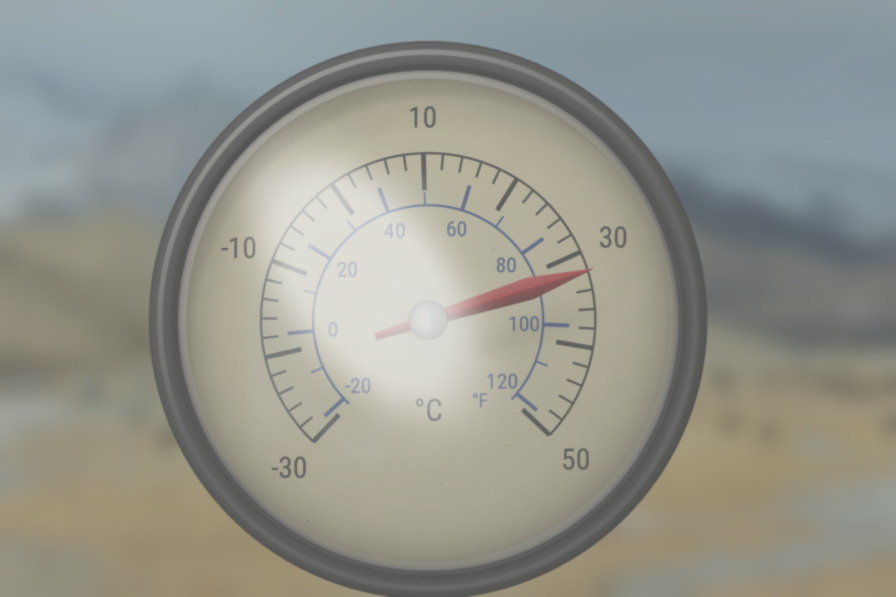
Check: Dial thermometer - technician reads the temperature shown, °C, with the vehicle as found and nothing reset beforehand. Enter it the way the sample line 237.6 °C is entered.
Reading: 32 °C
